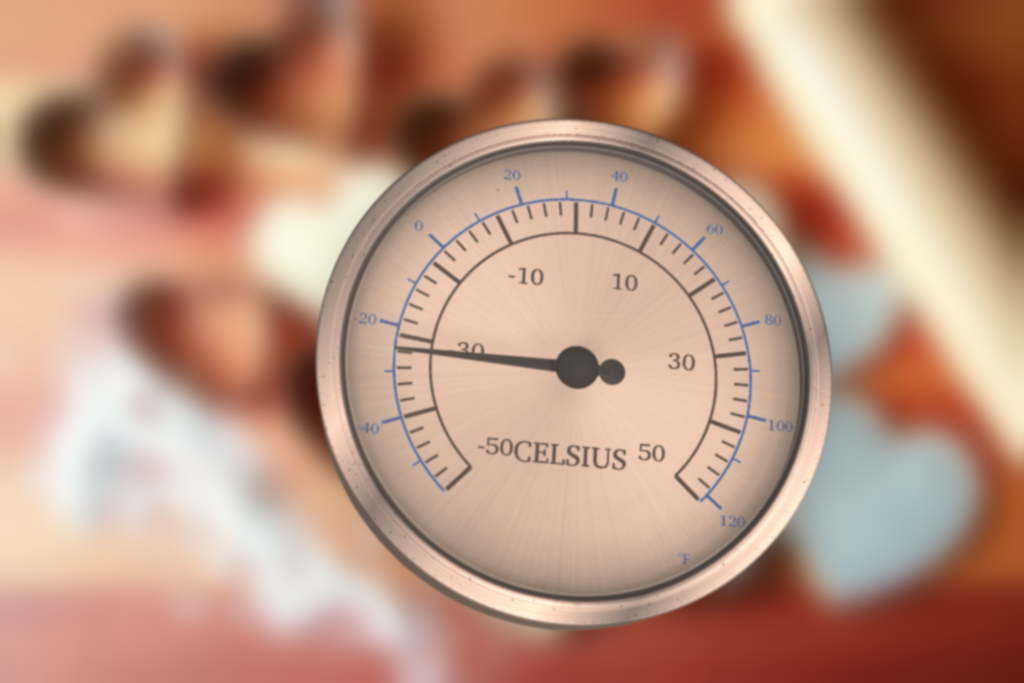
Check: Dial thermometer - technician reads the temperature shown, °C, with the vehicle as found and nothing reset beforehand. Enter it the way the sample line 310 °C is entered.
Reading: -32 °C
